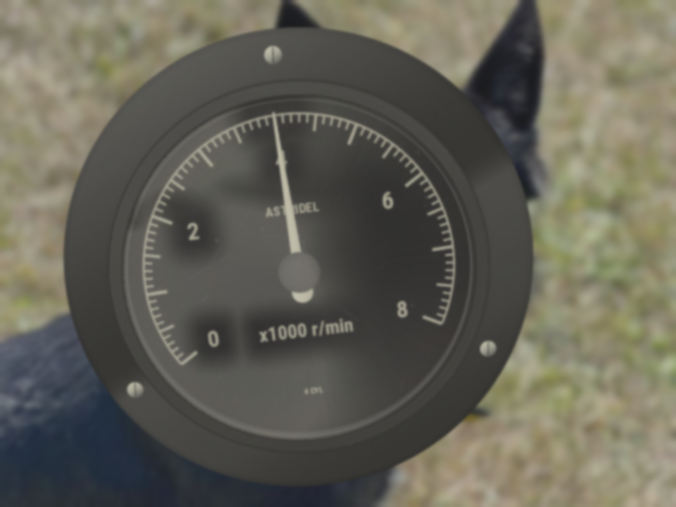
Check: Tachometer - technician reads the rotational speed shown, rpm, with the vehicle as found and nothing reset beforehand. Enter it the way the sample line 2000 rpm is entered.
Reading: 4000 rpm
